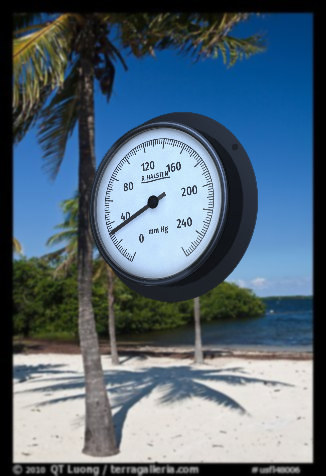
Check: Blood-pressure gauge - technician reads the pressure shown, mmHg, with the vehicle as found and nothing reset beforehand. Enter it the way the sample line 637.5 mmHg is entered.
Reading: 30 mmHg
